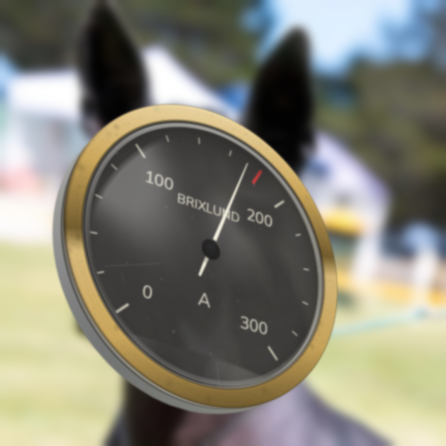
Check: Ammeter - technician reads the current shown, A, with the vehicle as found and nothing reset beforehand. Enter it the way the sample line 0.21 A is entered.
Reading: 170 A
